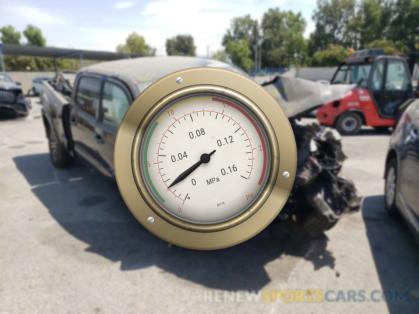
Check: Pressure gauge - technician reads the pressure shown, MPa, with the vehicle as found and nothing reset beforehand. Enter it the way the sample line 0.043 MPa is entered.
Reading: 0.015 MPa
